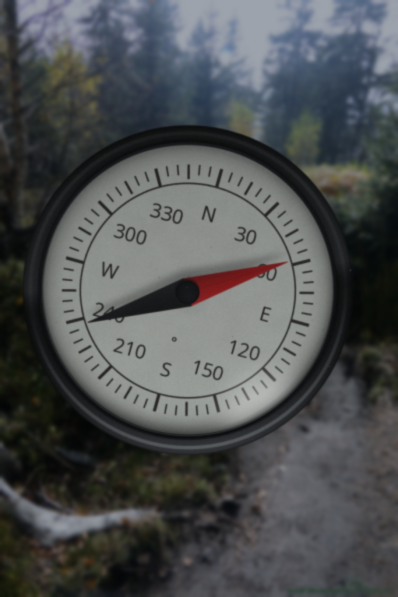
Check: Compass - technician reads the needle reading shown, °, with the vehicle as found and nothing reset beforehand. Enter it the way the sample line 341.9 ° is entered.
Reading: 57.5 °
